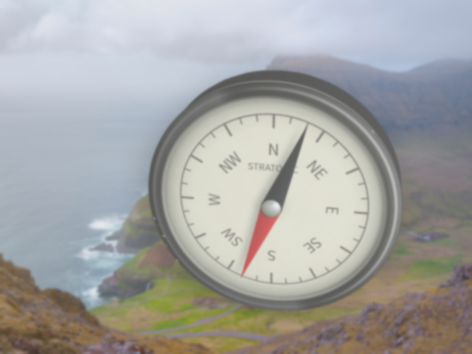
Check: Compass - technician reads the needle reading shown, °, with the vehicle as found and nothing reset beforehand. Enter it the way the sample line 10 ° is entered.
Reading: 200 °
